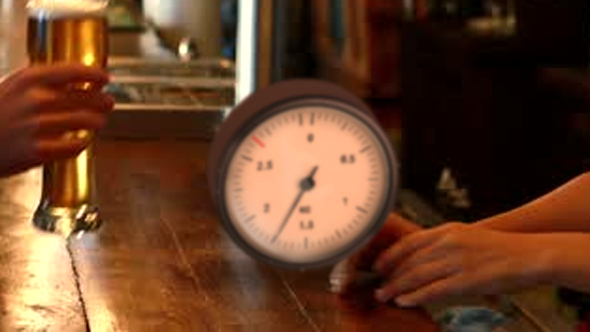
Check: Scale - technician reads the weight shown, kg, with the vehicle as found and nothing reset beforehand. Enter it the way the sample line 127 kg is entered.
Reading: 1.75 kg
